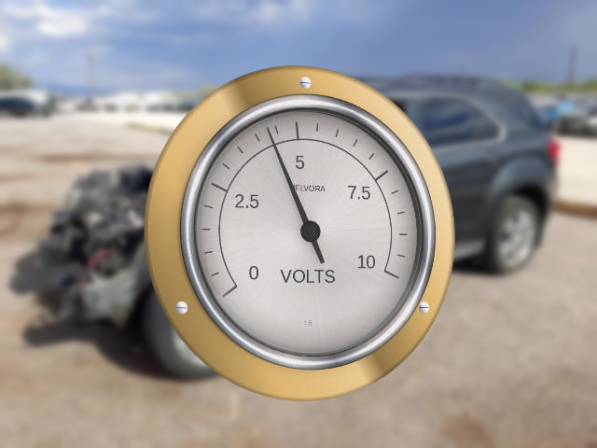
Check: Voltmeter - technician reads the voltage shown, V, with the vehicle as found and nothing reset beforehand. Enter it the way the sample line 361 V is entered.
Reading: 4.25 V
